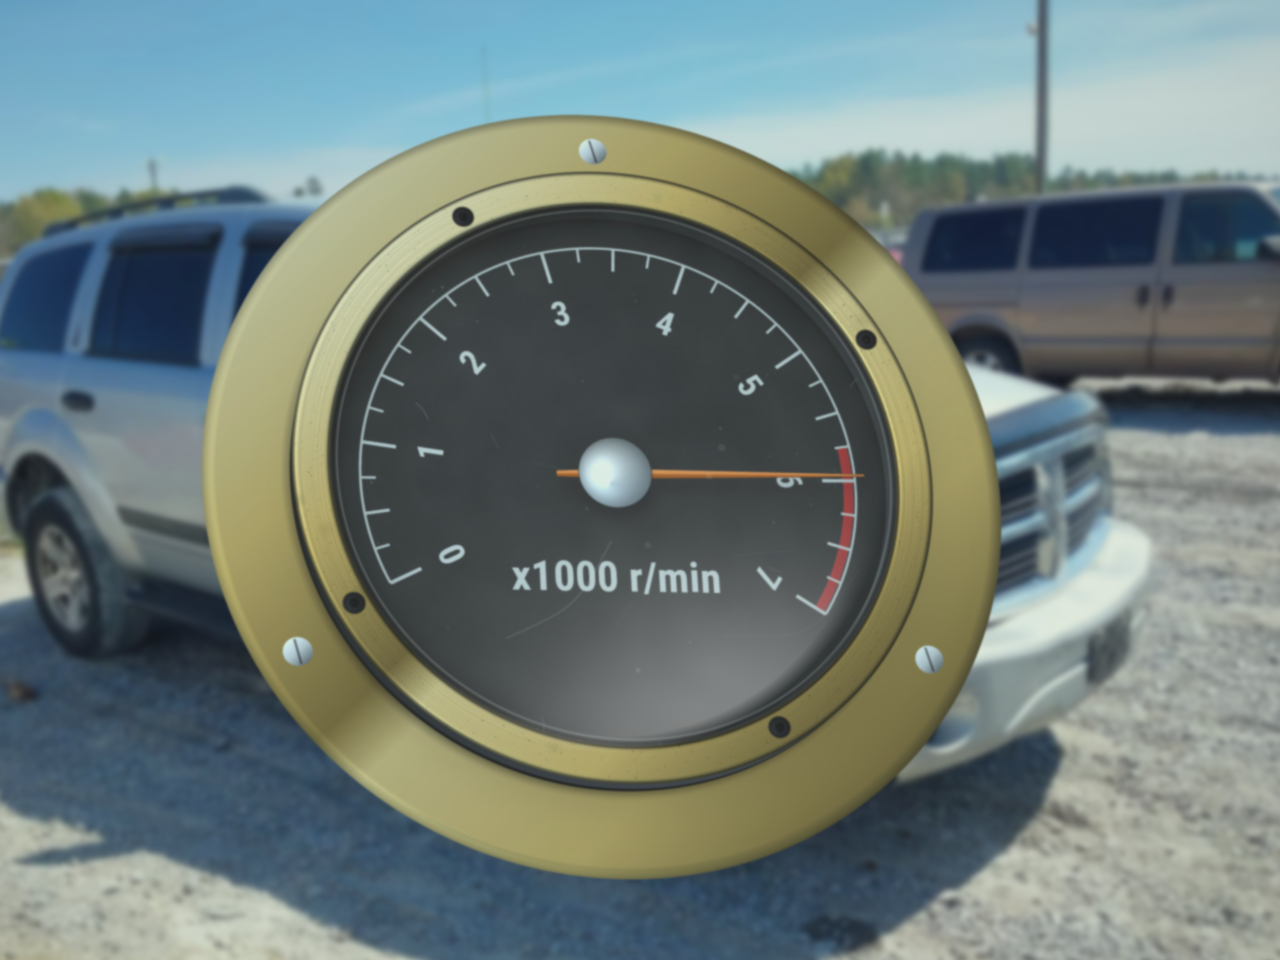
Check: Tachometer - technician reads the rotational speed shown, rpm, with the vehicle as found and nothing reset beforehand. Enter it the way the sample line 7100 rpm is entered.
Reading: 6000 rpm
